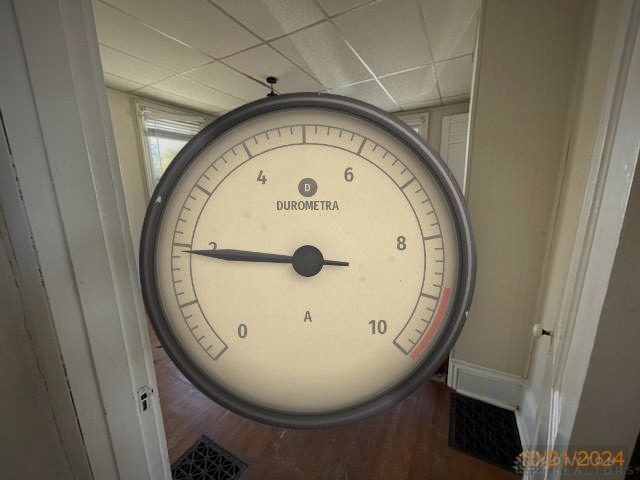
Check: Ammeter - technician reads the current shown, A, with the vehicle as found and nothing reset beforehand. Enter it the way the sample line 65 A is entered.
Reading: 1.9 A
